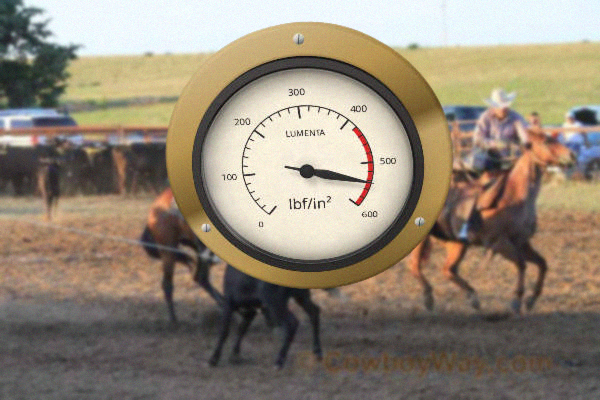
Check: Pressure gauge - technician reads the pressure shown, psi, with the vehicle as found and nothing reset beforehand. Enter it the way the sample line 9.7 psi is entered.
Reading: 540 psi
